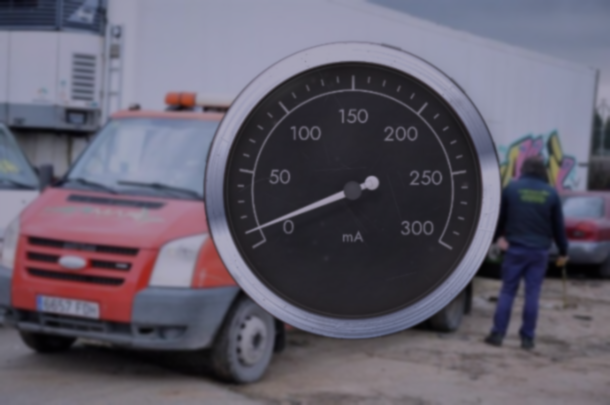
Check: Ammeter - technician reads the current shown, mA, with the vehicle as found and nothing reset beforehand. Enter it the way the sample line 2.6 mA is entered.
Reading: 10 mA
